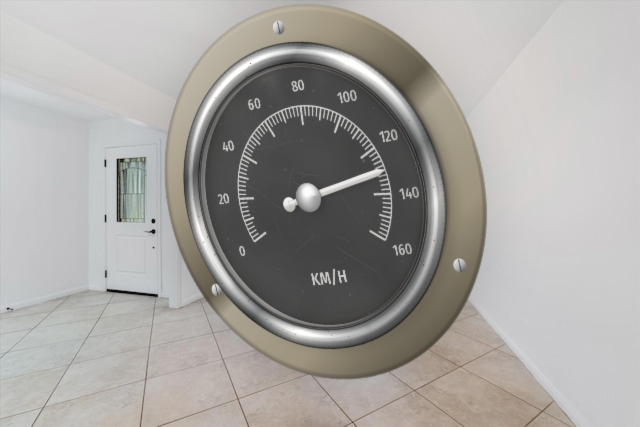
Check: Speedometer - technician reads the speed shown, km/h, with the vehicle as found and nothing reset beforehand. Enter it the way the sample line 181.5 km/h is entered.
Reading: 130 km/h
